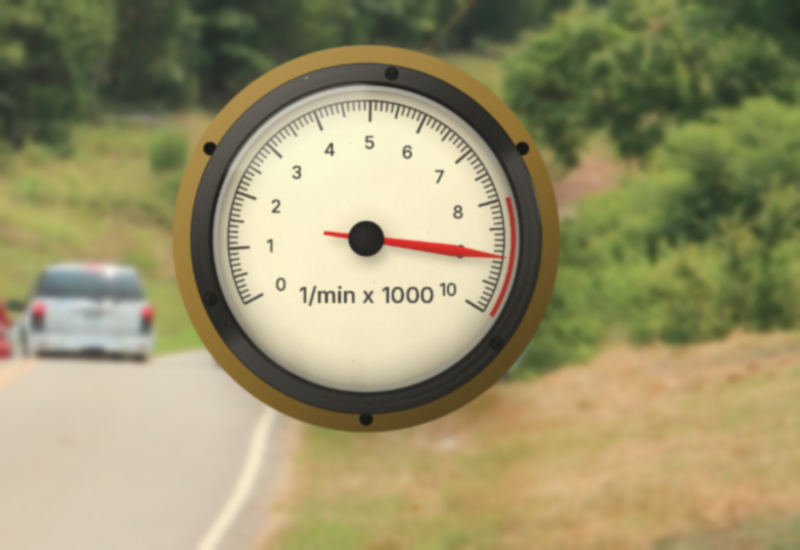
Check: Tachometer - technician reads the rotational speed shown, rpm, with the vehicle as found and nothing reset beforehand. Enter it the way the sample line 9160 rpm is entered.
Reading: 9000 rpm
